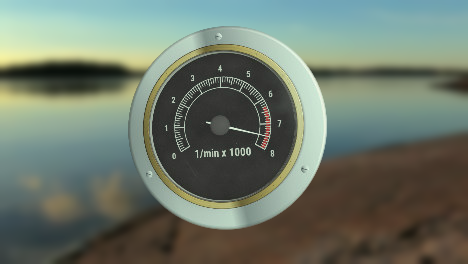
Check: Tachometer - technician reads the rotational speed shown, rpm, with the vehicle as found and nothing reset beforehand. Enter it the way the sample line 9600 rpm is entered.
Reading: 7500 rpm
